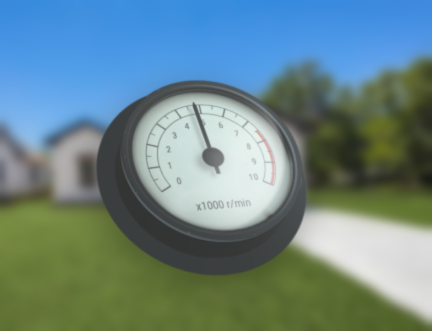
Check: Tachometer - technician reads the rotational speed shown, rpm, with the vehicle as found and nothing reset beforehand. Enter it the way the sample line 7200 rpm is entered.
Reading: 4750 rpm
